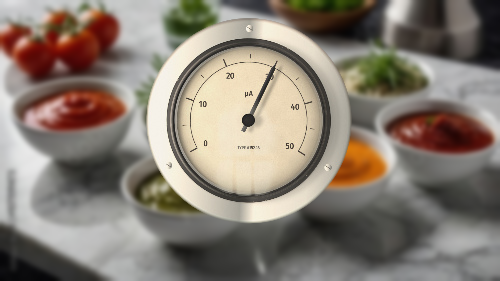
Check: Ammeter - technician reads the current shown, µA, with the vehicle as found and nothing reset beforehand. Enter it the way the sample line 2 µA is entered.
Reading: 30 µA
